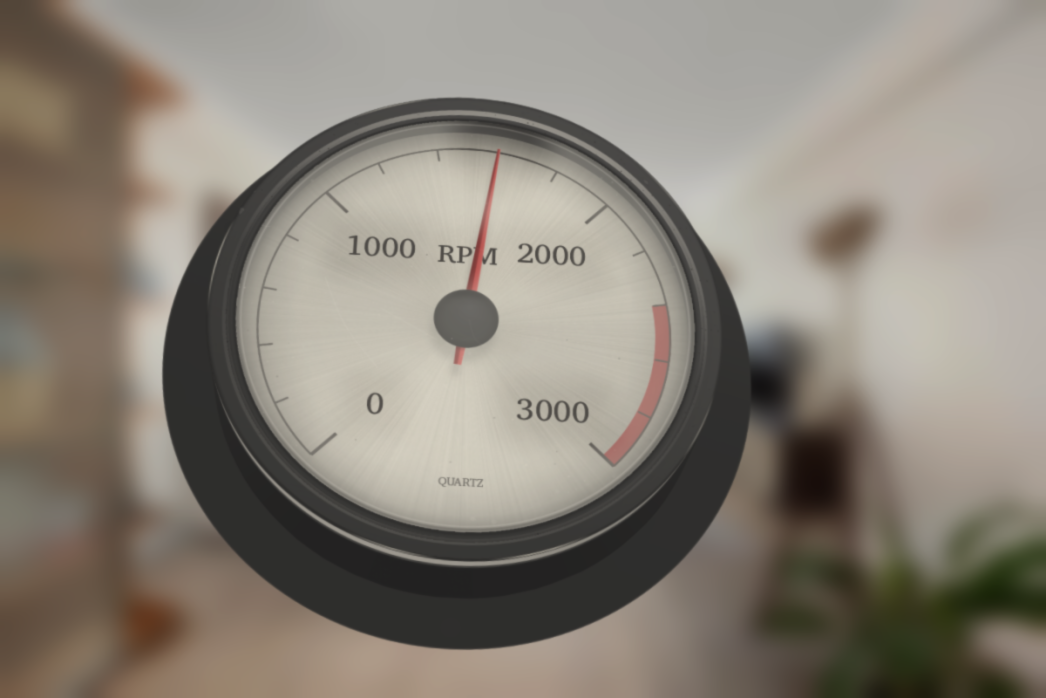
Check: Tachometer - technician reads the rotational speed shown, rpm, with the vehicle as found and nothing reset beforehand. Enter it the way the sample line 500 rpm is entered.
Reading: 1600 rpm
